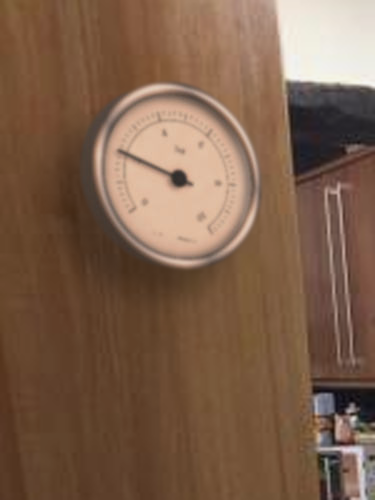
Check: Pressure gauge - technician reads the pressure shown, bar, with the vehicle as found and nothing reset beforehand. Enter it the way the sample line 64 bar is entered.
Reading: 2 bar
